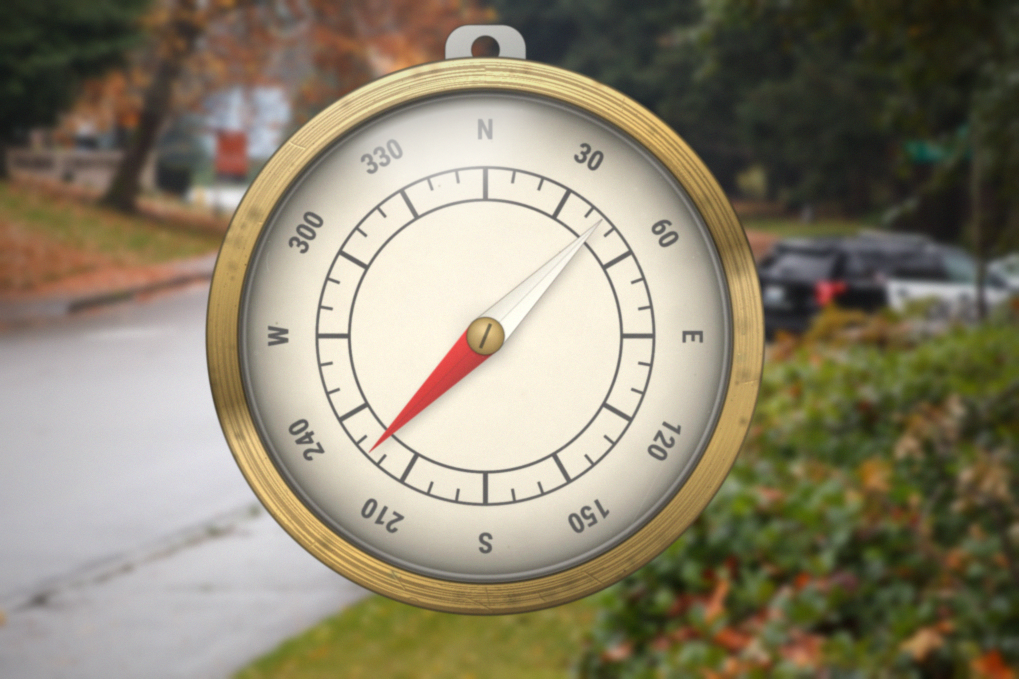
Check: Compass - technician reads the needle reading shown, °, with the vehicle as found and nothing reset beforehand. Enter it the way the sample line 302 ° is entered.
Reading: 225 °
